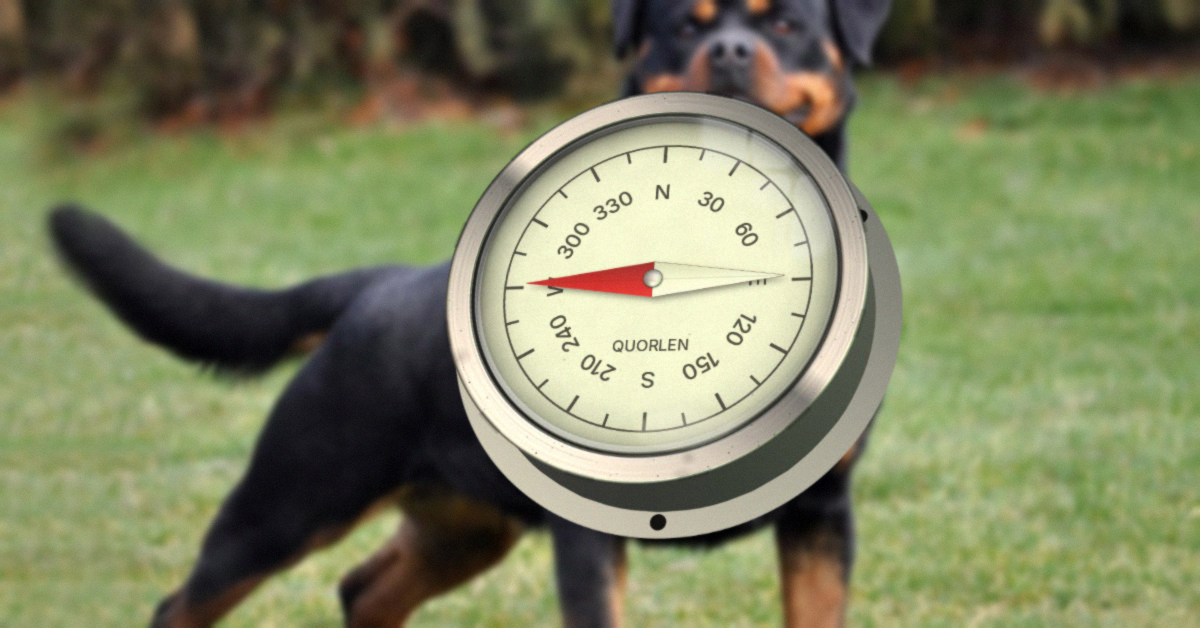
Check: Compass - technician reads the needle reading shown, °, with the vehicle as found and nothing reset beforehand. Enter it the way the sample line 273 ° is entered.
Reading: 270 °
